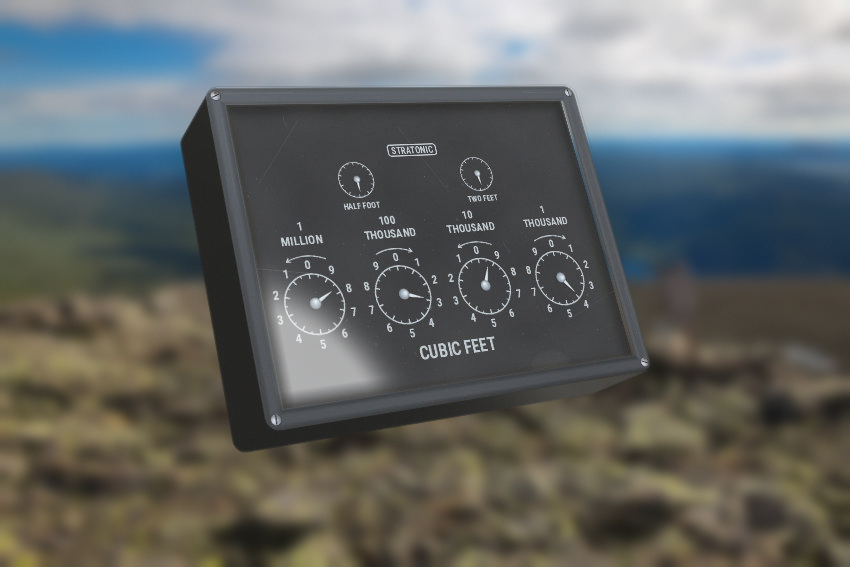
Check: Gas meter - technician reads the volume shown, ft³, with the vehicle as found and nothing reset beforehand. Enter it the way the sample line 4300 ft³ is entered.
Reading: 829400 ft³
